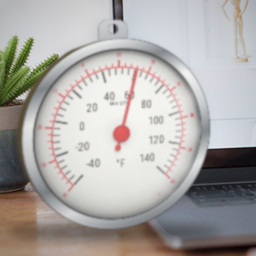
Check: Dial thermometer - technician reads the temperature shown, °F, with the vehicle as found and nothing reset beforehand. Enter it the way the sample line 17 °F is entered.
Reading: 60 °F
